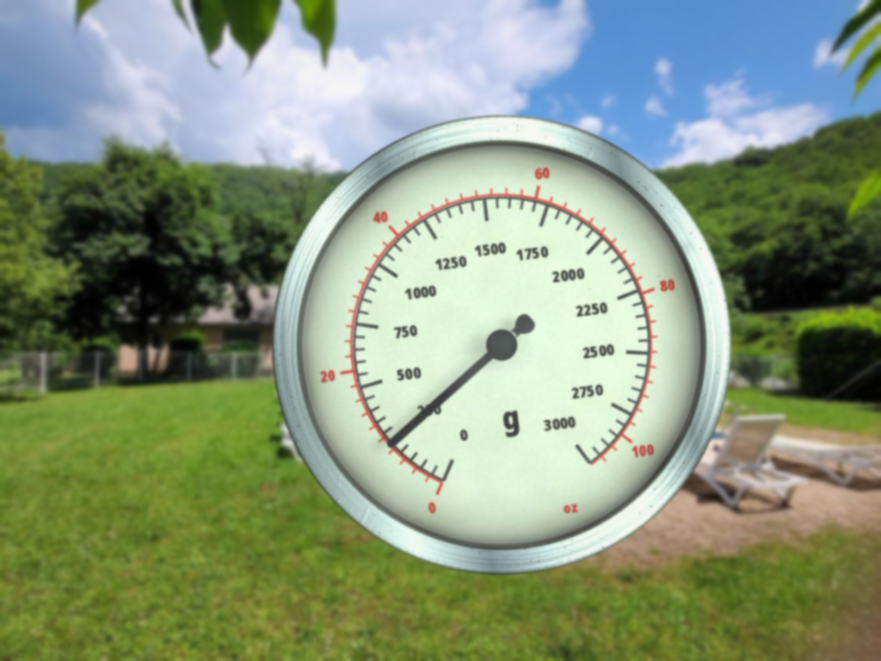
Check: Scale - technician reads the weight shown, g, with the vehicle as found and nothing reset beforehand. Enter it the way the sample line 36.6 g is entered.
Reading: 250 g
